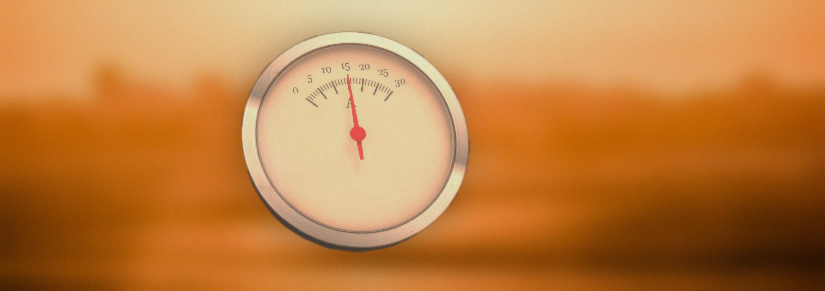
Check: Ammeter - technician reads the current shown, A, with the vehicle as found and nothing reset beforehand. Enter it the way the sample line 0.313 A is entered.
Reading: 15 A
